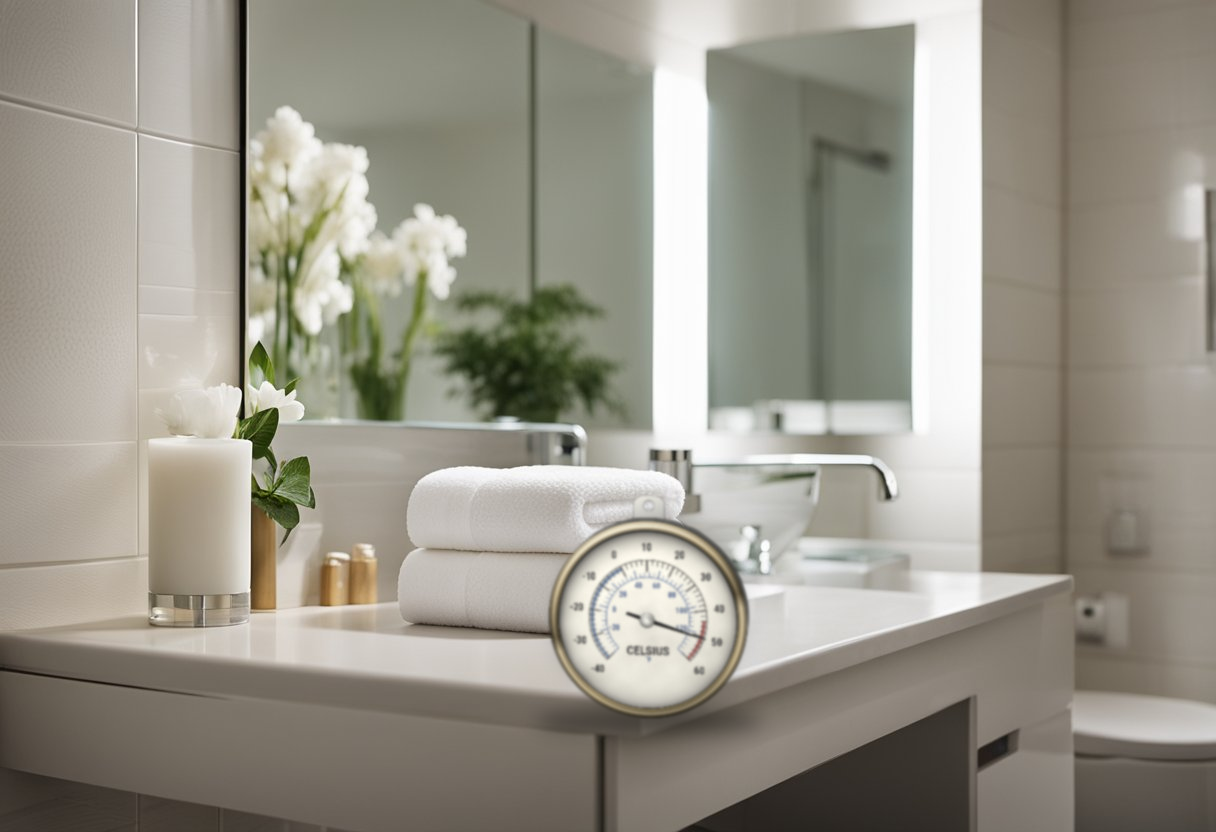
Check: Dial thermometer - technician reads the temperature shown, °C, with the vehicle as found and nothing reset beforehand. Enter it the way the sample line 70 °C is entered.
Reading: 50 °C
